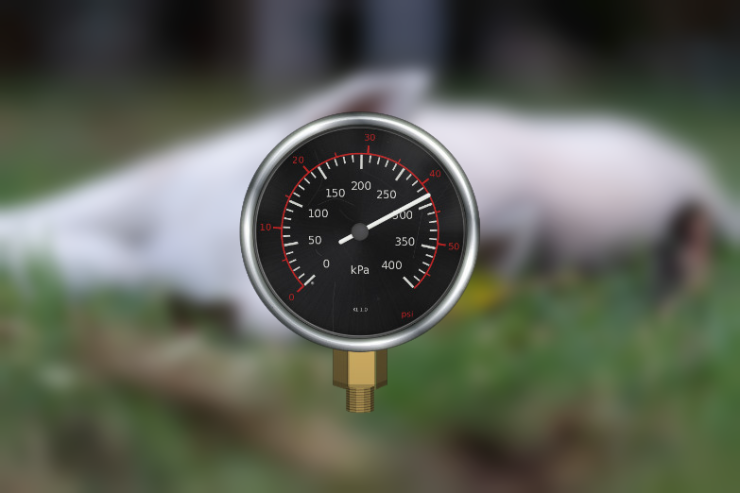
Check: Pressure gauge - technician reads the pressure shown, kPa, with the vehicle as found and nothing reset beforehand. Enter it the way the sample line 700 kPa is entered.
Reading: 290 kPa
